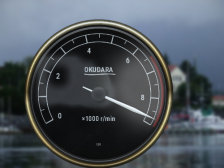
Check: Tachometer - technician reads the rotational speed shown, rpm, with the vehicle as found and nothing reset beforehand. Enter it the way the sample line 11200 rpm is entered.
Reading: 8750 rpm
